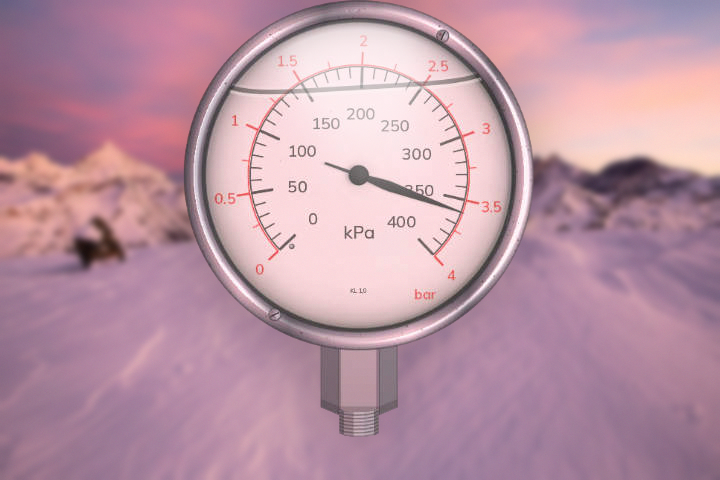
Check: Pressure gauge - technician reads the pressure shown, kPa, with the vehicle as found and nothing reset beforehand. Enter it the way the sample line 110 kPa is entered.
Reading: 360 kPa
